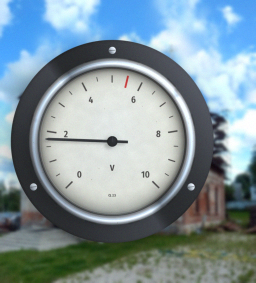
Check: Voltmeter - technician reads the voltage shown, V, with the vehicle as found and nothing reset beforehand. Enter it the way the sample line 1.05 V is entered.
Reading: 1.75 V
